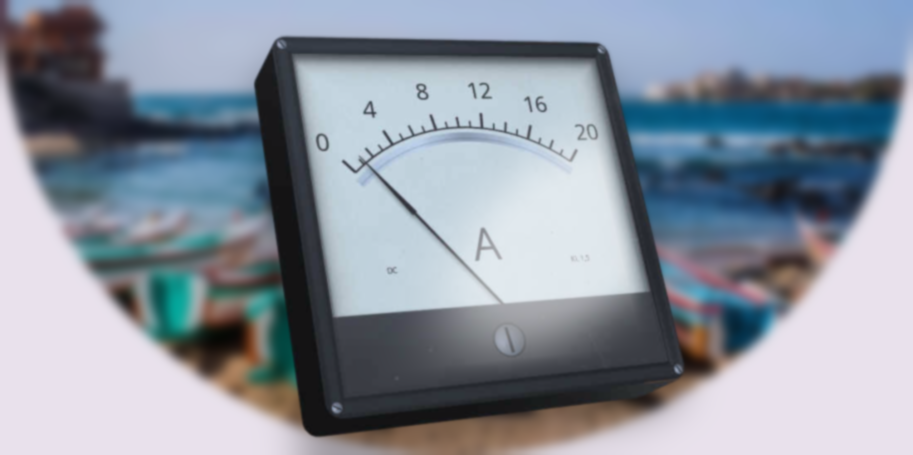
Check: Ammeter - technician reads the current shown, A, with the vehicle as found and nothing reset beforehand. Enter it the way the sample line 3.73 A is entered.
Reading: 1 A
